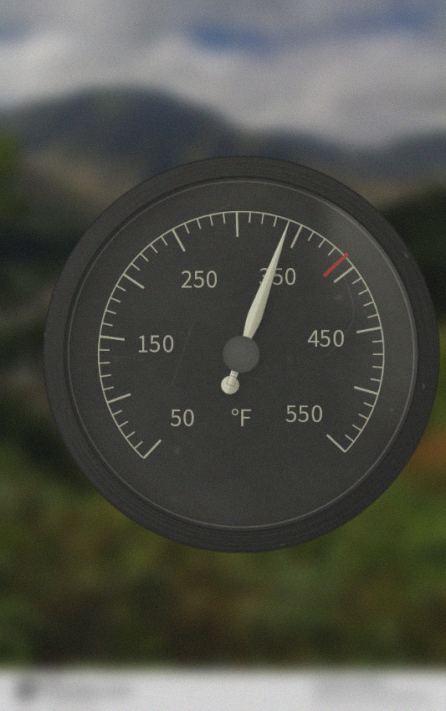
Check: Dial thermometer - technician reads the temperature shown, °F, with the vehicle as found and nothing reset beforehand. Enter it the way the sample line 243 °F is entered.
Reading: 340 °F
